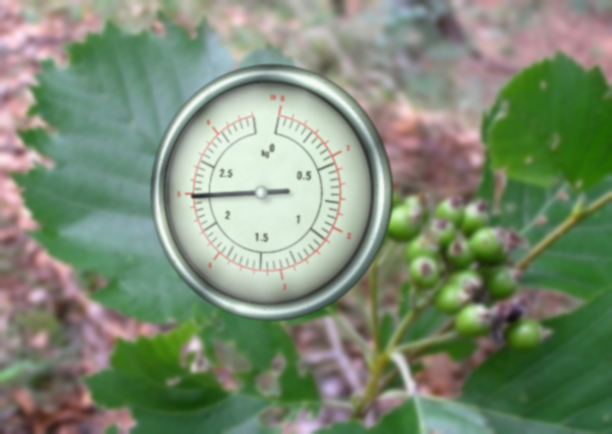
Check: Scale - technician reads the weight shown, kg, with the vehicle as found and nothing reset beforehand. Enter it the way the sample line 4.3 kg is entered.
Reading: 2.25 kg
